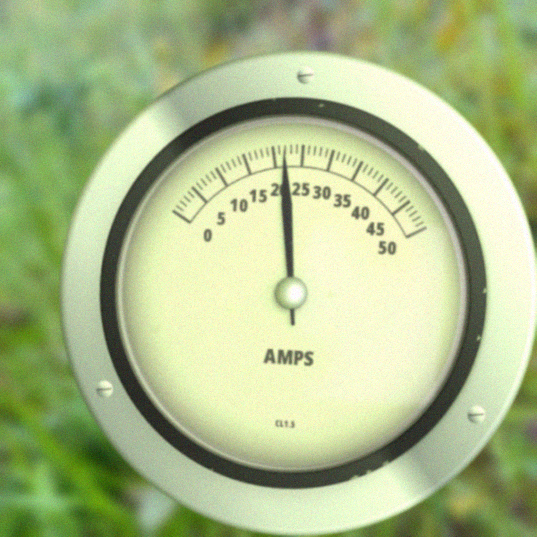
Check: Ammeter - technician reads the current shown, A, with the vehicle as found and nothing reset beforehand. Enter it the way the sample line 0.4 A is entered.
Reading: 22 A
